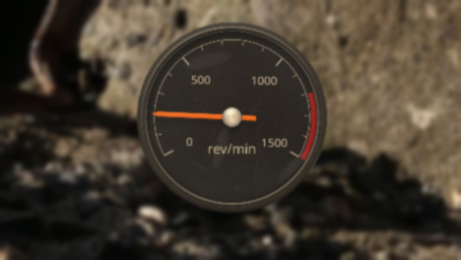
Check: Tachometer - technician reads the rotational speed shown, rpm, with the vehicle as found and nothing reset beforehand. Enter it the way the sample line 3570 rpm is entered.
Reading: 200 rpm
